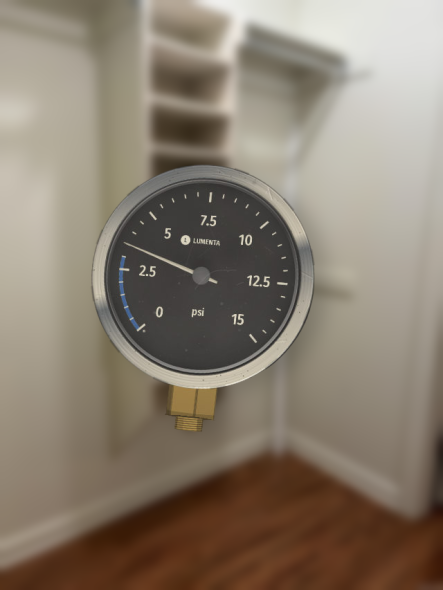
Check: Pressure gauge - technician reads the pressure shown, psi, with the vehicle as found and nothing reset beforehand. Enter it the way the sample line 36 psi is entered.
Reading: 3.5 psi
